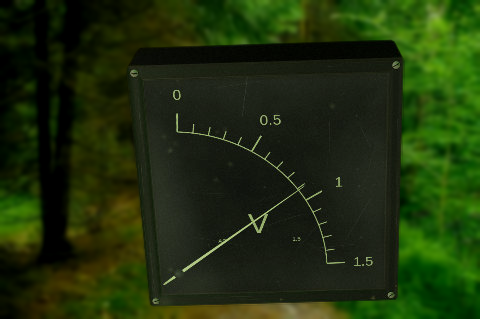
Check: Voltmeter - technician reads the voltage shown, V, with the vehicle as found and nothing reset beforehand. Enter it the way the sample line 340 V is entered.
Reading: 0.9 V
